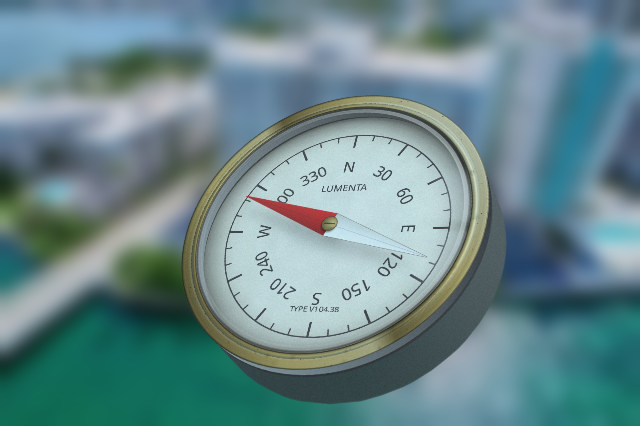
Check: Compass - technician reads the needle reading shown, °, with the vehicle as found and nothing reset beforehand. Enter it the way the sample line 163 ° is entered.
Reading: 290 °
